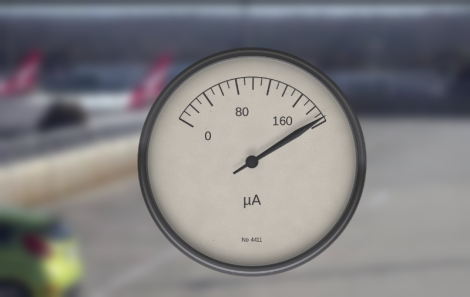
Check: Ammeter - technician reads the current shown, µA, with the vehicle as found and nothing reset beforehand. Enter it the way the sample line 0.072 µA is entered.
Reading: 195 µA
